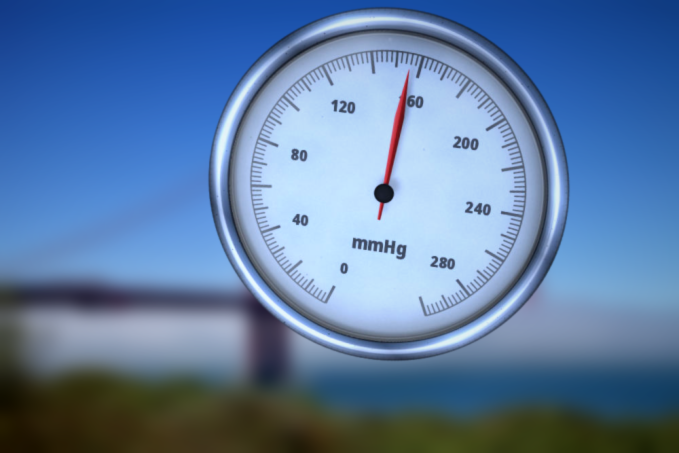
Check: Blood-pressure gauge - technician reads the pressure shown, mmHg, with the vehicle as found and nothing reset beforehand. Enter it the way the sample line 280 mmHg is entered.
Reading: 156 mmHg
